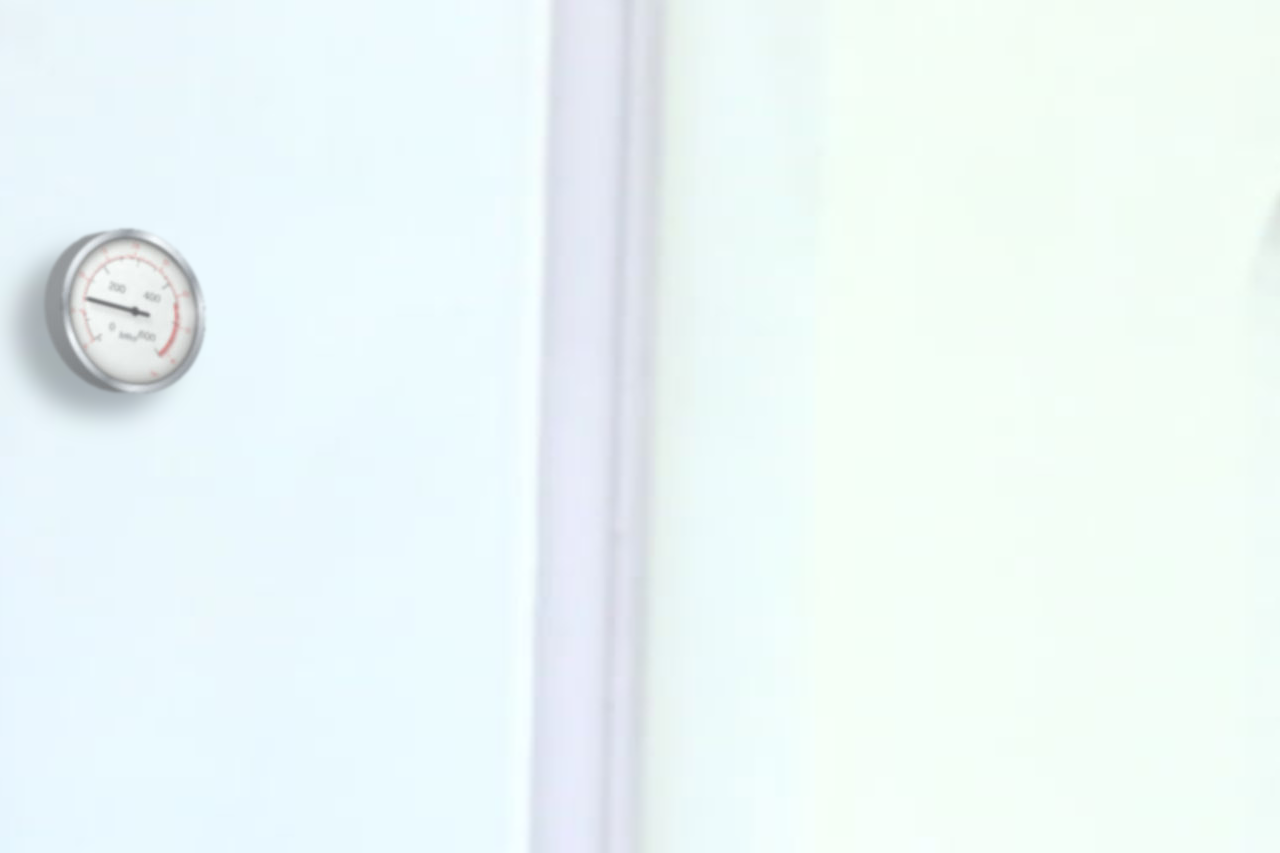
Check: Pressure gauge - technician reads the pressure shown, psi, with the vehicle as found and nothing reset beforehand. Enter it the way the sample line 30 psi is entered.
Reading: 100 psi
